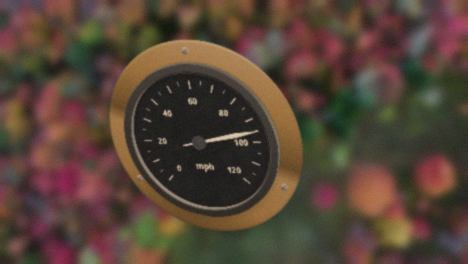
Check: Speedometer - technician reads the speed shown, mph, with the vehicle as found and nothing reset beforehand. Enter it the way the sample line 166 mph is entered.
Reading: 95 mph
